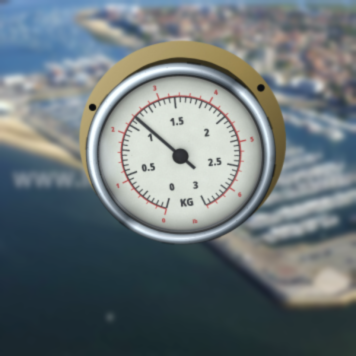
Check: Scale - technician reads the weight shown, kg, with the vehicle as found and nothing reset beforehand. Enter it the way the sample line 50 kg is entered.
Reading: 1.1 kg
